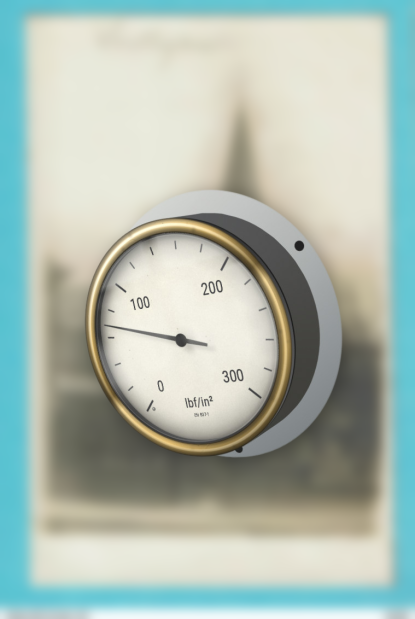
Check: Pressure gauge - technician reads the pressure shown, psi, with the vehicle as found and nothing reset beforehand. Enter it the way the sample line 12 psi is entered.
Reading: 70 psi
